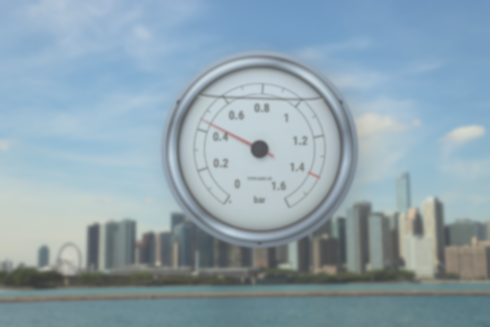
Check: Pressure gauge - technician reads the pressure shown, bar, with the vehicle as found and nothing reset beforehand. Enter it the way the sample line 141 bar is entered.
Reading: 0.45 bar
